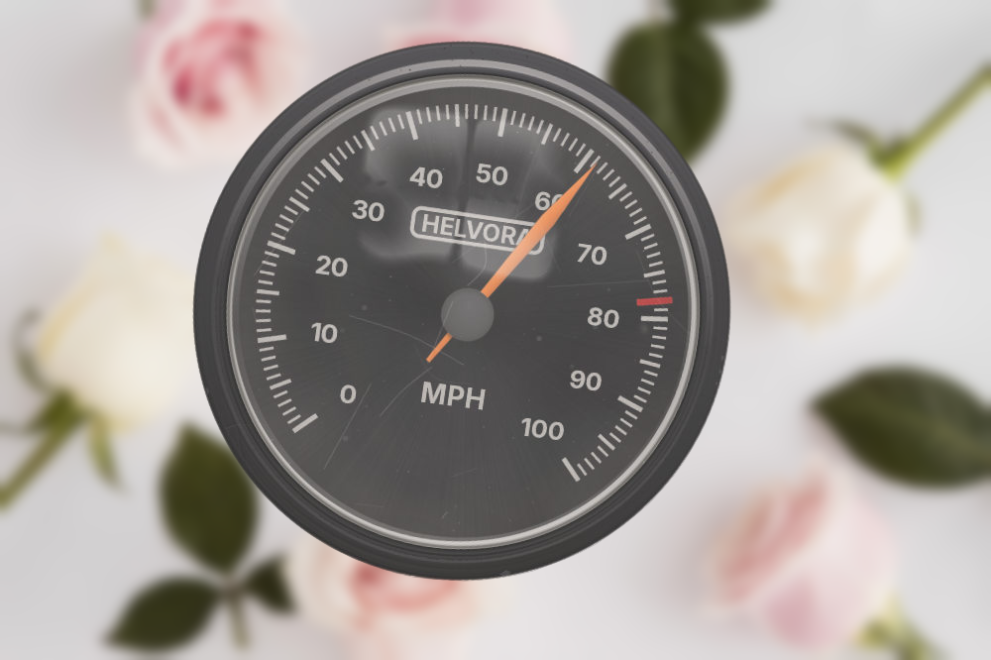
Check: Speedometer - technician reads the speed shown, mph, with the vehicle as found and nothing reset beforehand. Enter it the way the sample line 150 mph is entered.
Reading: 61 mph
